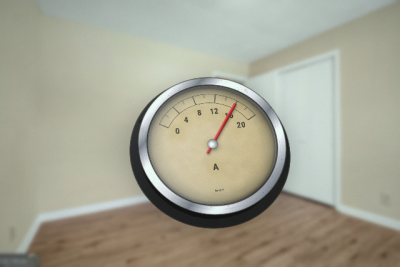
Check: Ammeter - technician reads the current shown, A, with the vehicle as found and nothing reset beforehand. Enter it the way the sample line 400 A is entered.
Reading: 16 A
